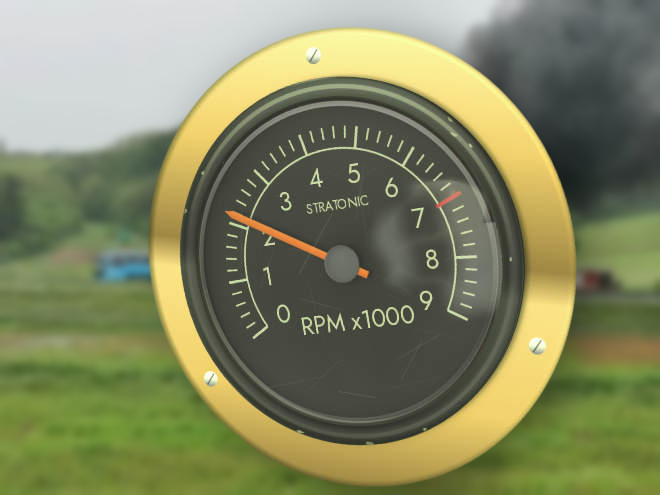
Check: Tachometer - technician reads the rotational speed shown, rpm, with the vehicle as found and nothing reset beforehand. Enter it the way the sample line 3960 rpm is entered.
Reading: 2200 rpm
